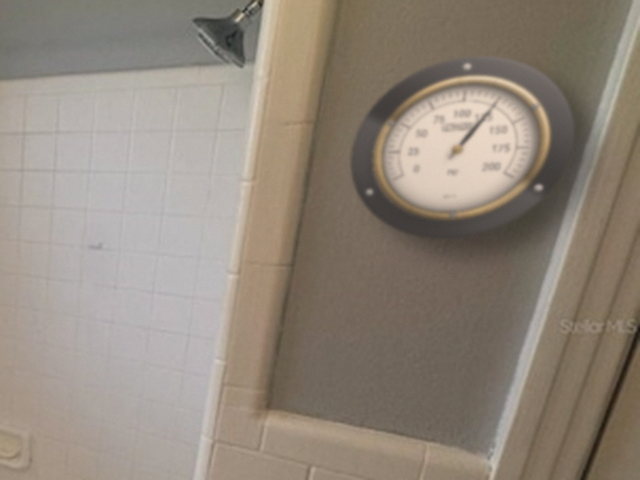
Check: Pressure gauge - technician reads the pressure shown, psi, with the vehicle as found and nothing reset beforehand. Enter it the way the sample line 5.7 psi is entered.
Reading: 125 psi
